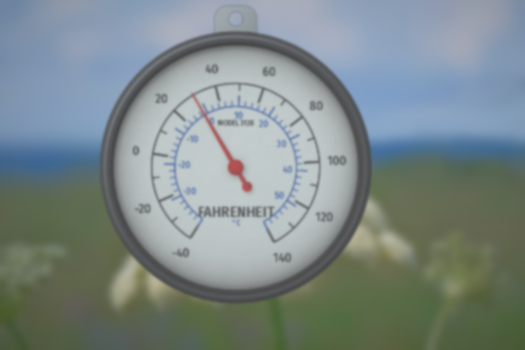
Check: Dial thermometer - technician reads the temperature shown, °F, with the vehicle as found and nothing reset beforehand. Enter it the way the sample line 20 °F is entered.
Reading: 30 °F
